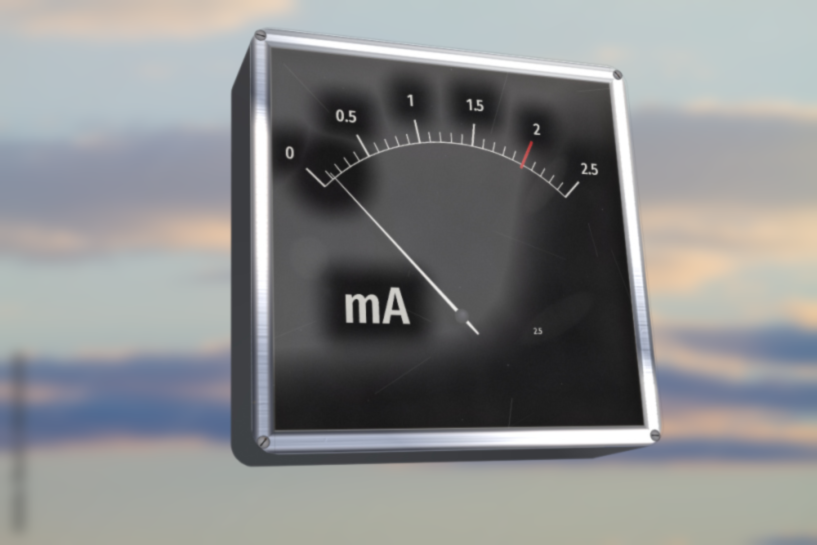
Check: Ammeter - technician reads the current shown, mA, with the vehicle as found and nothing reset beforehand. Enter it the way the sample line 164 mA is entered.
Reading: 0.1 mA
